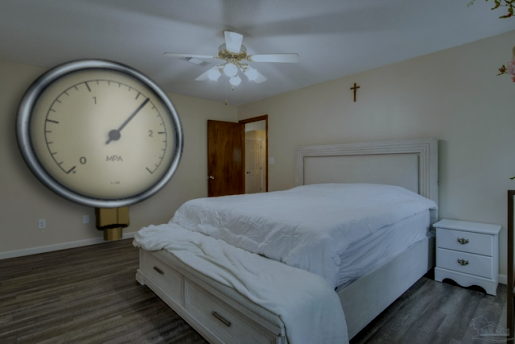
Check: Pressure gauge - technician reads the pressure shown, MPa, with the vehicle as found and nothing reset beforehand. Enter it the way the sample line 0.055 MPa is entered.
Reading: 1.6 MPa
